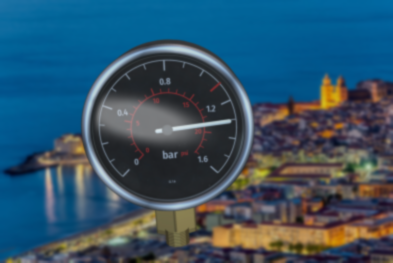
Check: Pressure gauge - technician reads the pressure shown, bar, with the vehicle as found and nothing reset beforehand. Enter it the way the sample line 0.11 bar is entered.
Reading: 1.3 bar
